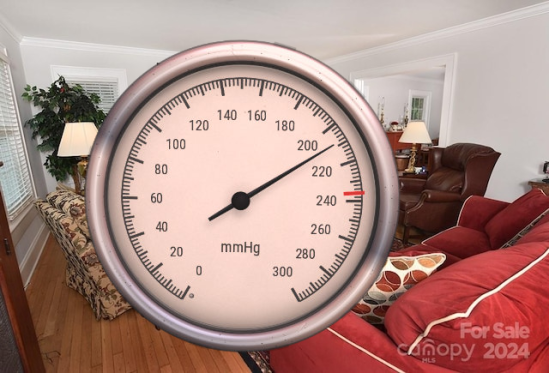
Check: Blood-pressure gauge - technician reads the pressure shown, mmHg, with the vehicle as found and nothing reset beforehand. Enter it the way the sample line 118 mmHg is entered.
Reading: 208 mmHg
